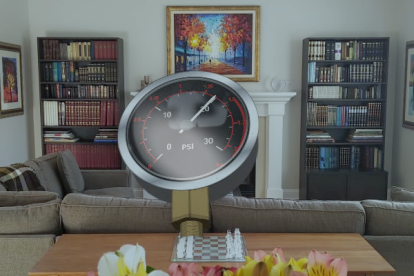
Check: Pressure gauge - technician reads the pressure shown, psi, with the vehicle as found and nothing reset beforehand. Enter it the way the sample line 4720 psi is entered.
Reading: 20 psi
